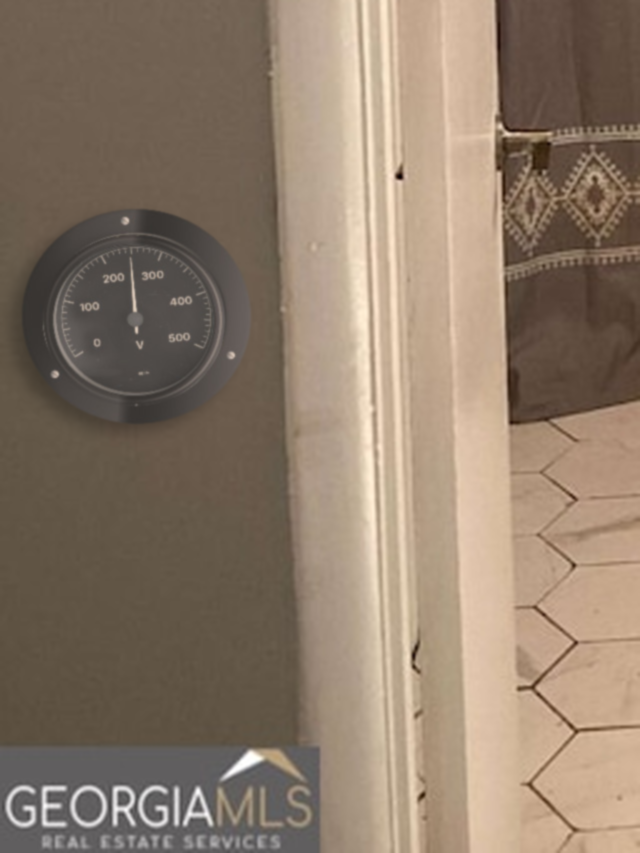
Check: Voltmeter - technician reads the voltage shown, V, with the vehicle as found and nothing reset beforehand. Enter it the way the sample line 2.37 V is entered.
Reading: 250 V
